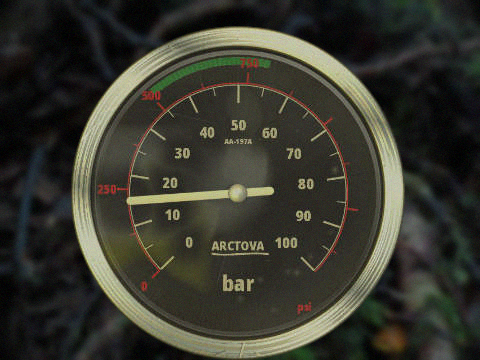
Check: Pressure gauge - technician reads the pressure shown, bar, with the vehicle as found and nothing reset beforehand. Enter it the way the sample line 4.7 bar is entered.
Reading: 15 bar
